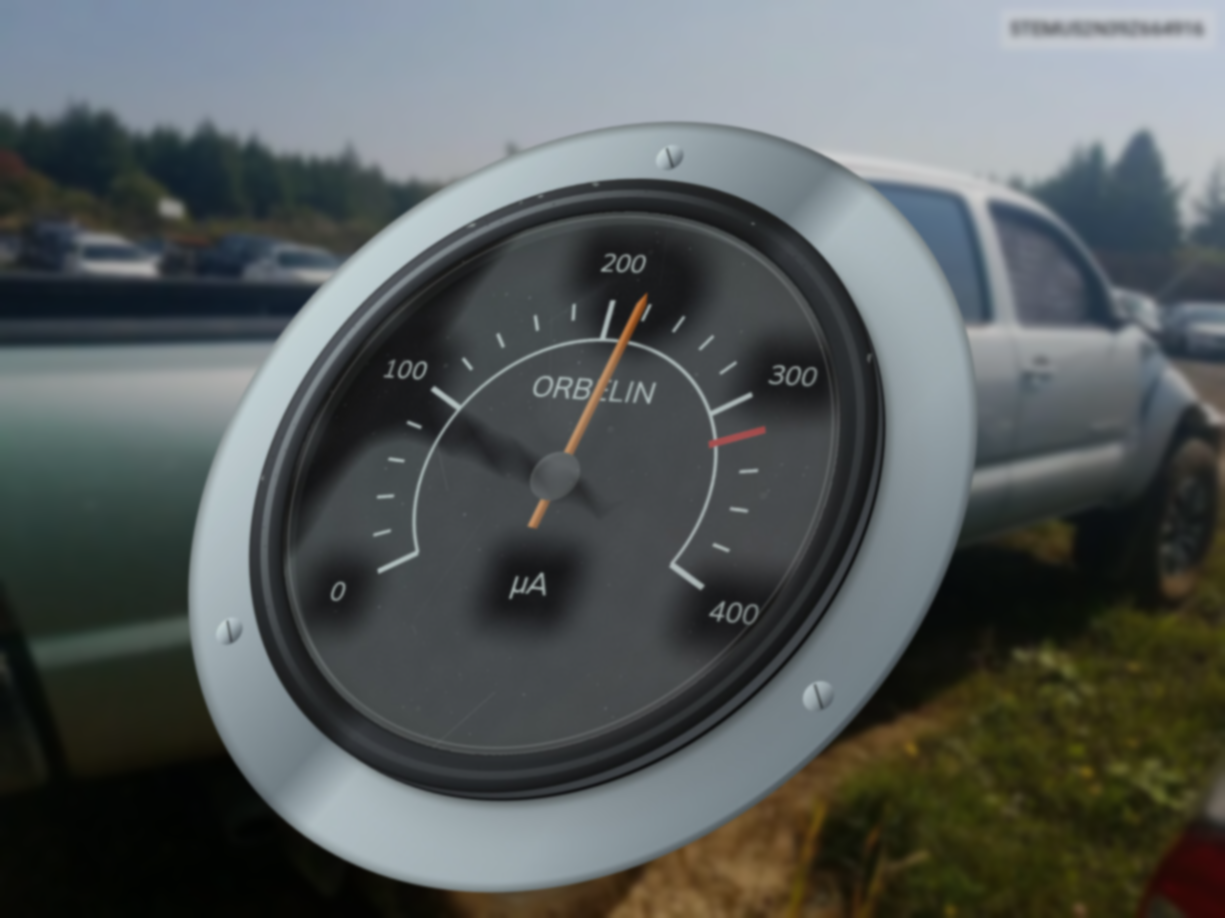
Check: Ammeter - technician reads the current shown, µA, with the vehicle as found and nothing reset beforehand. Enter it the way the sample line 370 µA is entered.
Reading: 220 µA
